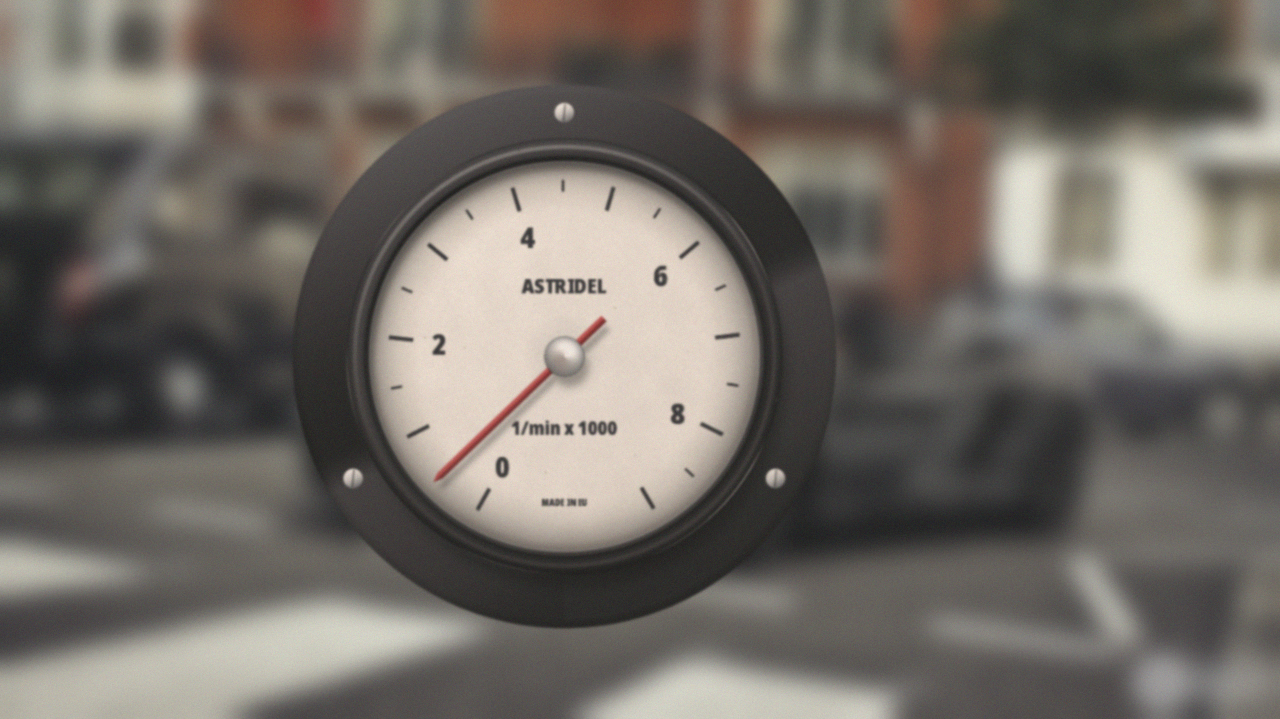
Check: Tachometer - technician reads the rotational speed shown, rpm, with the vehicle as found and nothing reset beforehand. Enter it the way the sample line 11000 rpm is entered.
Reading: 500 rpm
